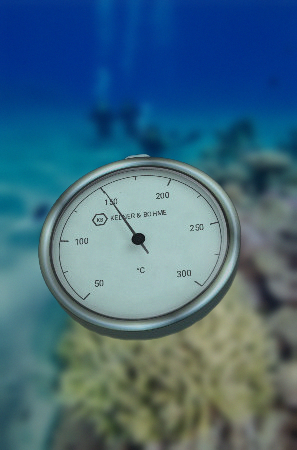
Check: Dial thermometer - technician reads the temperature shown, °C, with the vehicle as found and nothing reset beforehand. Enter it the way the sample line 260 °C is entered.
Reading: 150 °C
